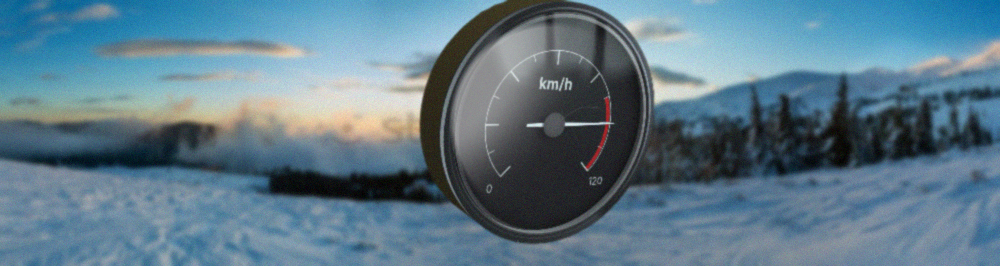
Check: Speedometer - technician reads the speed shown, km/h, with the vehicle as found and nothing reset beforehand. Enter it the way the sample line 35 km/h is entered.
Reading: 100 km/h
